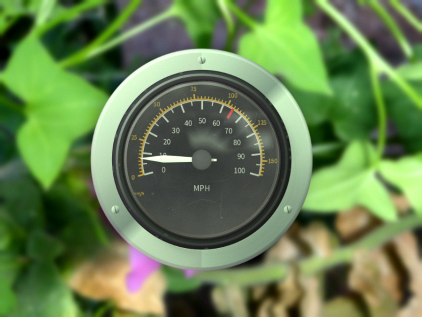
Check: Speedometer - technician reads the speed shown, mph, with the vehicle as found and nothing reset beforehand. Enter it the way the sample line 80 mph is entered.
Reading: 7.5 mph
